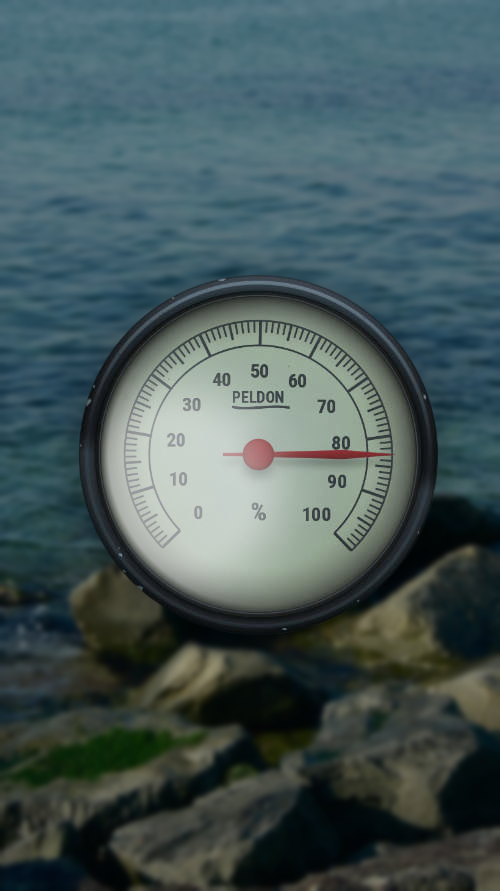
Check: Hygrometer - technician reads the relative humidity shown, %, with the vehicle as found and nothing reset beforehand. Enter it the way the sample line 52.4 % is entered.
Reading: 83 %
